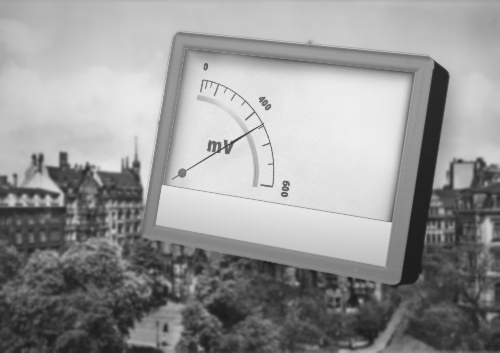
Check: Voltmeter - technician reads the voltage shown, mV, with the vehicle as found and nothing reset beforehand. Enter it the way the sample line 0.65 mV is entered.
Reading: 450 mV
